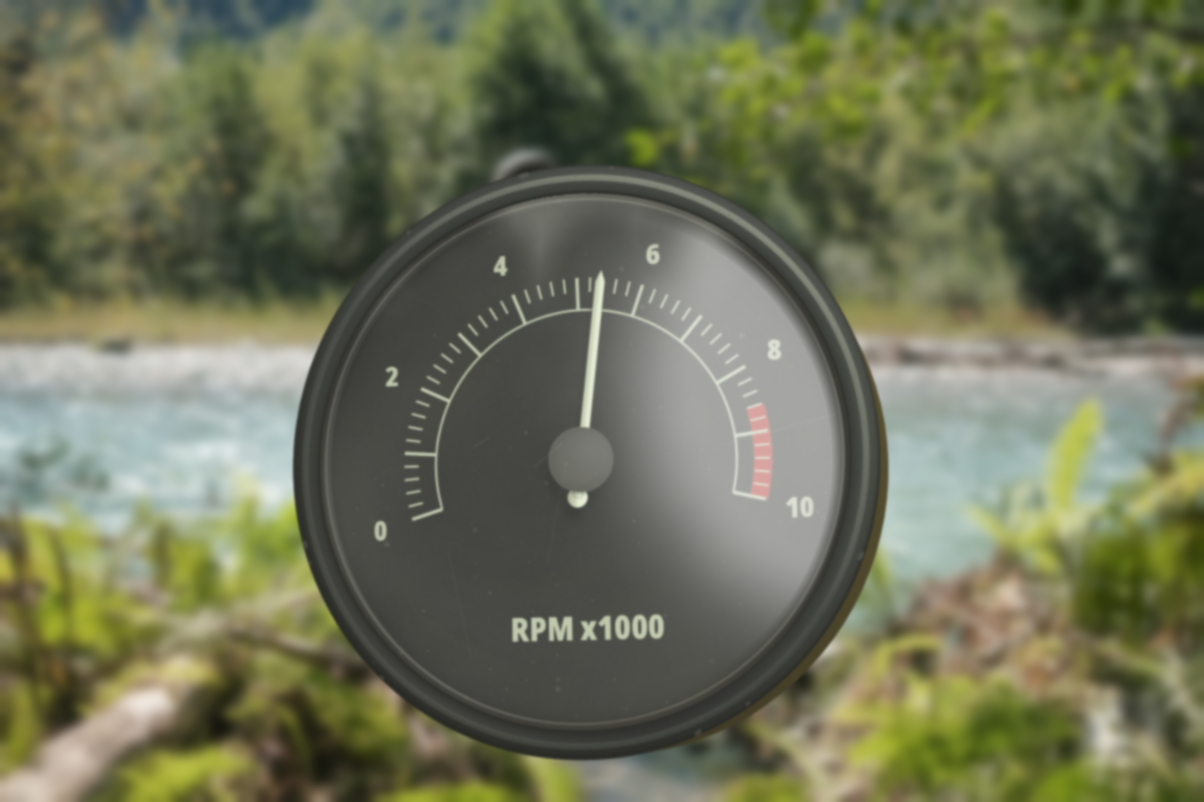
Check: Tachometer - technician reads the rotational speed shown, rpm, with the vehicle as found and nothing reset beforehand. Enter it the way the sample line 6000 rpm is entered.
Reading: 5400 rpm
